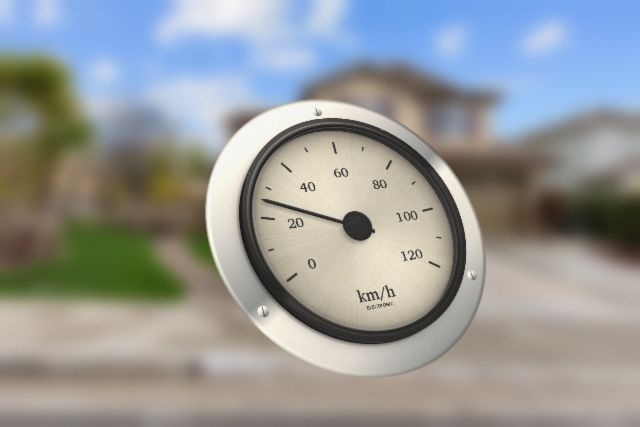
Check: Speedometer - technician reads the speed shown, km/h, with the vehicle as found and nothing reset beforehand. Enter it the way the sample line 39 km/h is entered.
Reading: 25 km/h
